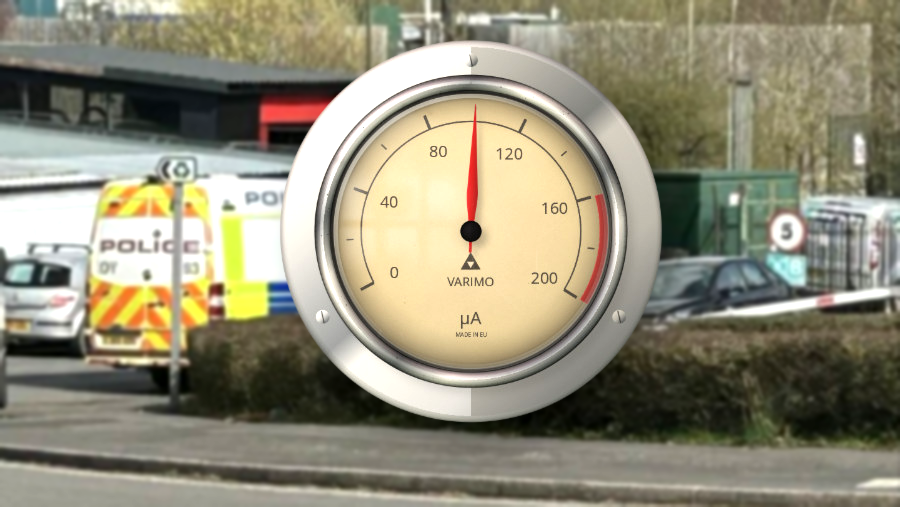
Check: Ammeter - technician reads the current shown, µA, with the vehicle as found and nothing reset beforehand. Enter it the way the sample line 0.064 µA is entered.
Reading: 100 µA
